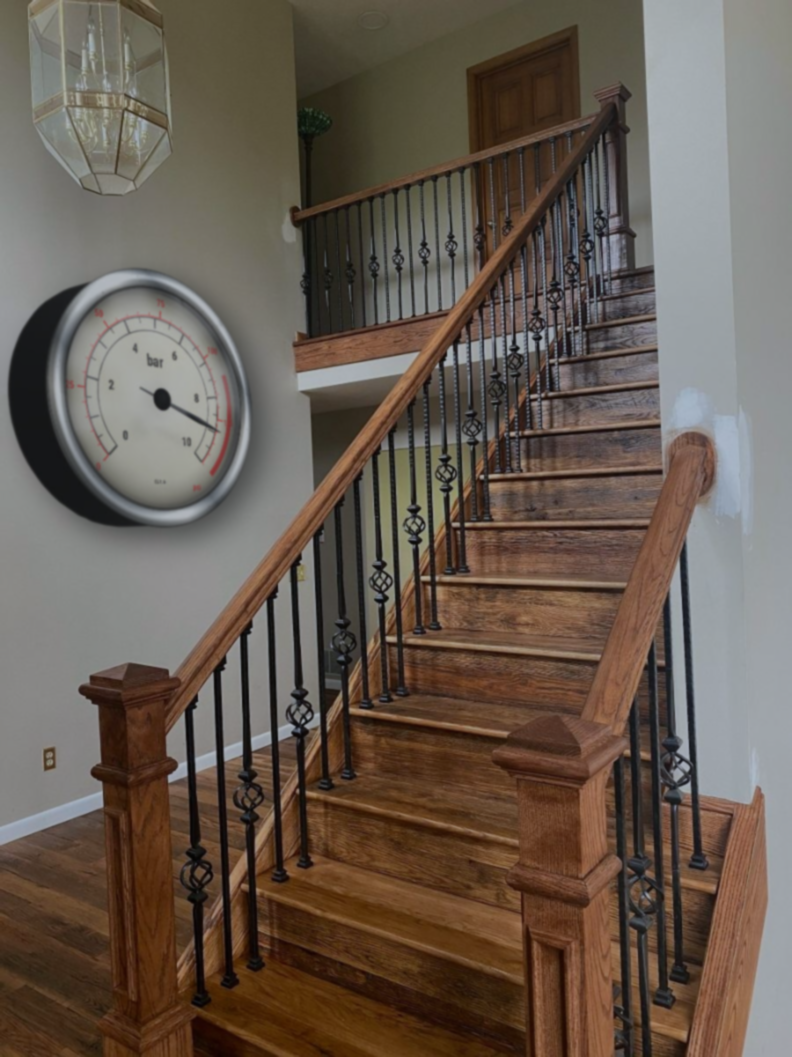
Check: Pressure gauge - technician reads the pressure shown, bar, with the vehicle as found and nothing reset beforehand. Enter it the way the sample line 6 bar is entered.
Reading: 9 bar
